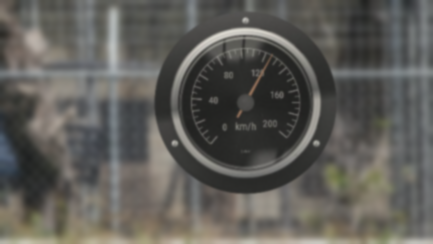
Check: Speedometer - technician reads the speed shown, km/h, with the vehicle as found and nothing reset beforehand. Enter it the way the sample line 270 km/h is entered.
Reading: 125 km/h
